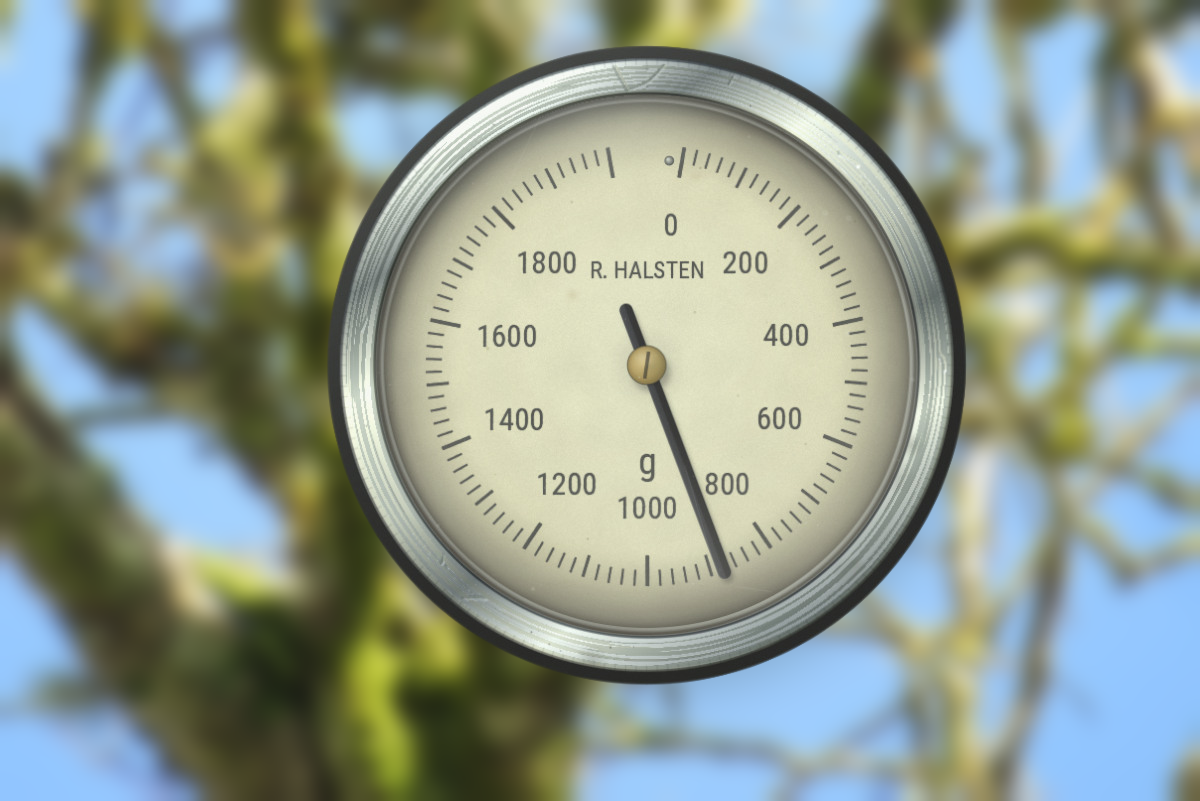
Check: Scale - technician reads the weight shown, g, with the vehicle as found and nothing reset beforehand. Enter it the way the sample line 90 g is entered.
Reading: 880 g
